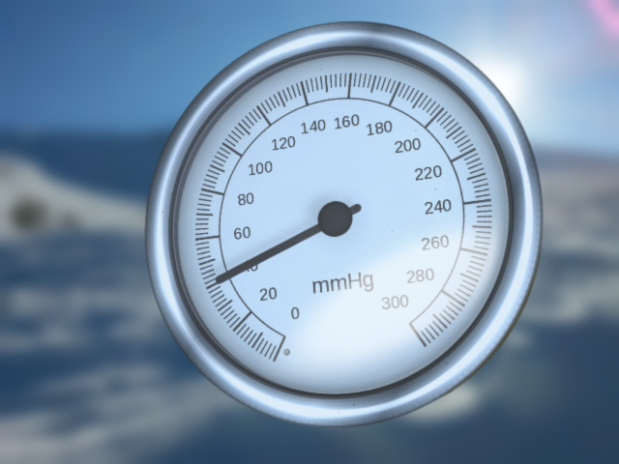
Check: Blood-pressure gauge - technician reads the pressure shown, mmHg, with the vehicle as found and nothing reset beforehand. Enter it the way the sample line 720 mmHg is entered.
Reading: 40 mmHg
